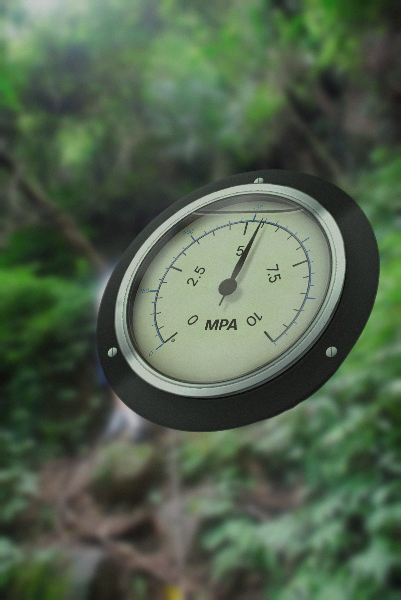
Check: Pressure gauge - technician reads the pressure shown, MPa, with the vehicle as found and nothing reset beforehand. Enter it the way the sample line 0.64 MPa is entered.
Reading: 5.5 MPa
